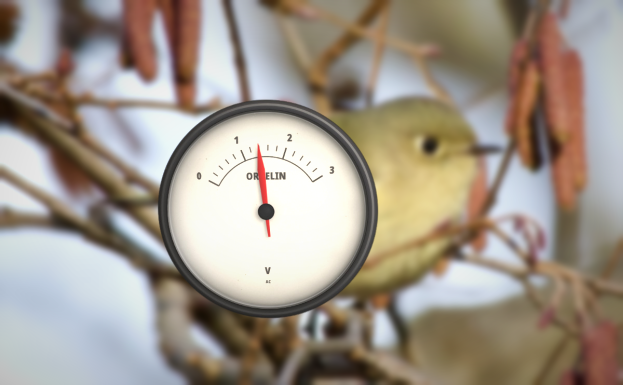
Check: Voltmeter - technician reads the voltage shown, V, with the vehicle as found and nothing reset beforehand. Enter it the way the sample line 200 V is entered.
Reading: 1.4 V
